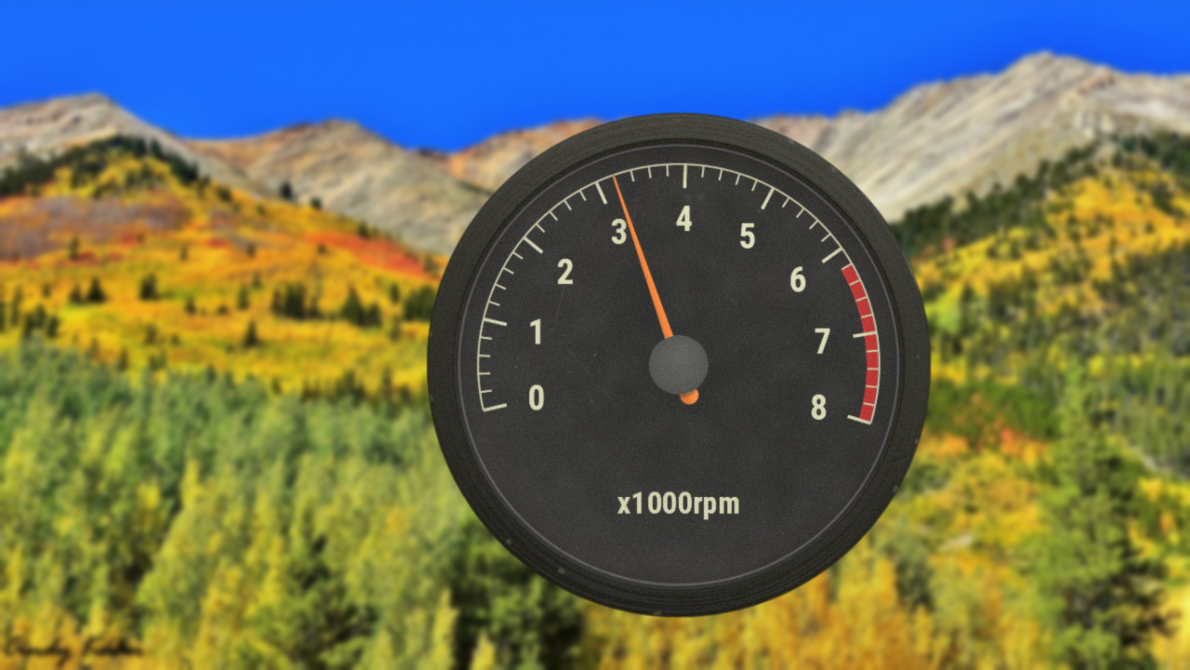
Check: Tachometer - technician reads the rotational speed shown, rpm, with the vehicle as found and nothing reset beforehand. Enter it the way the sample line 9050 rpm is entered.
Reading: 3200 rpm
